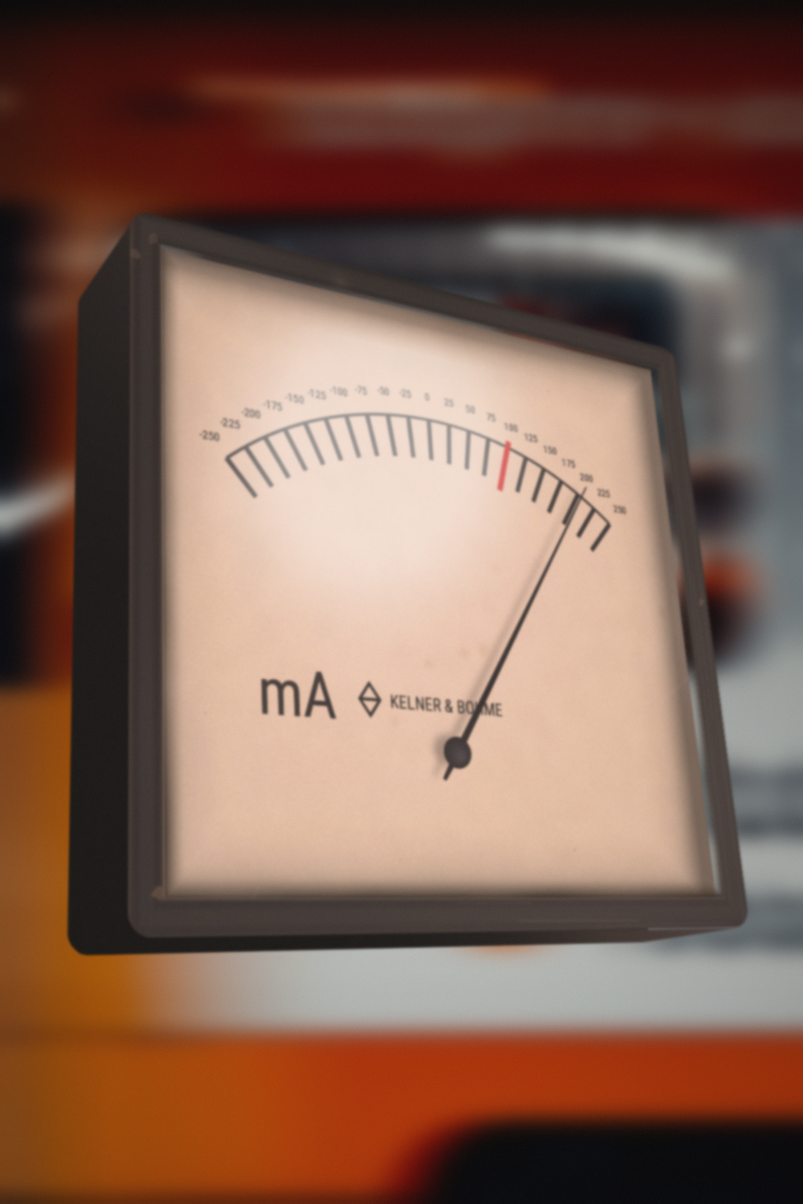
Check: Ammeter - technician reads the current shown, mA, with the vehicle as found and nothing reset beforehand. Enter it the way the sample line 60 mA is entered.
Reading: 200 mA
